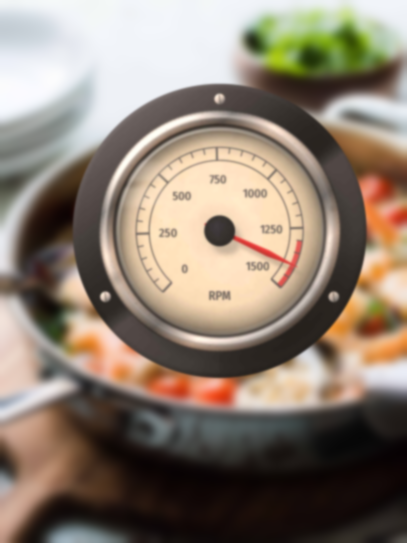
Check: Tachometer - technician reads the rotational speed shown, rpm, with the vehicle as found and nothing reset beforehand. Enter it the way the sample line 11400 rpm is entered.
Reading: 1400 rpm
